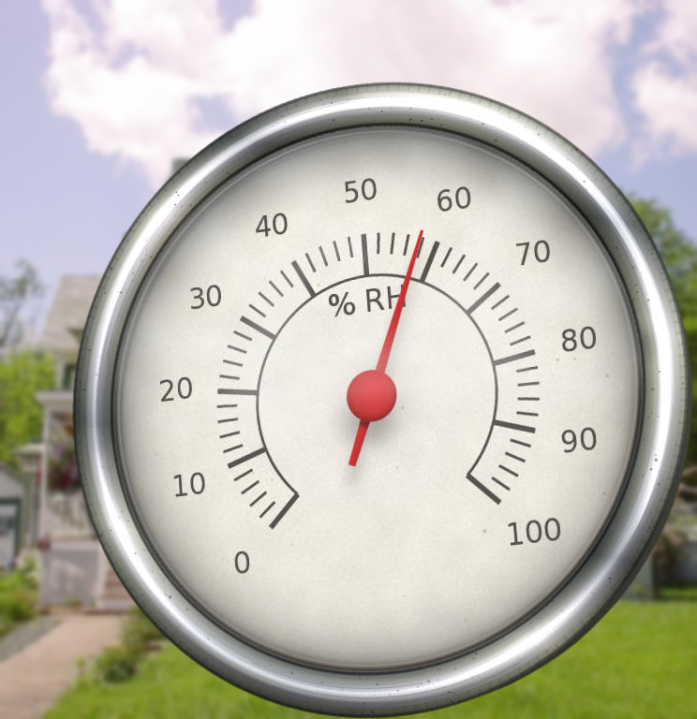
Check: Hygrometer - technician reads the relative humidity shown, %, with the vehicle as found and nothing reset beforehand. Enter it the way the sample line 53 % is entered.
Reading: 58 %
